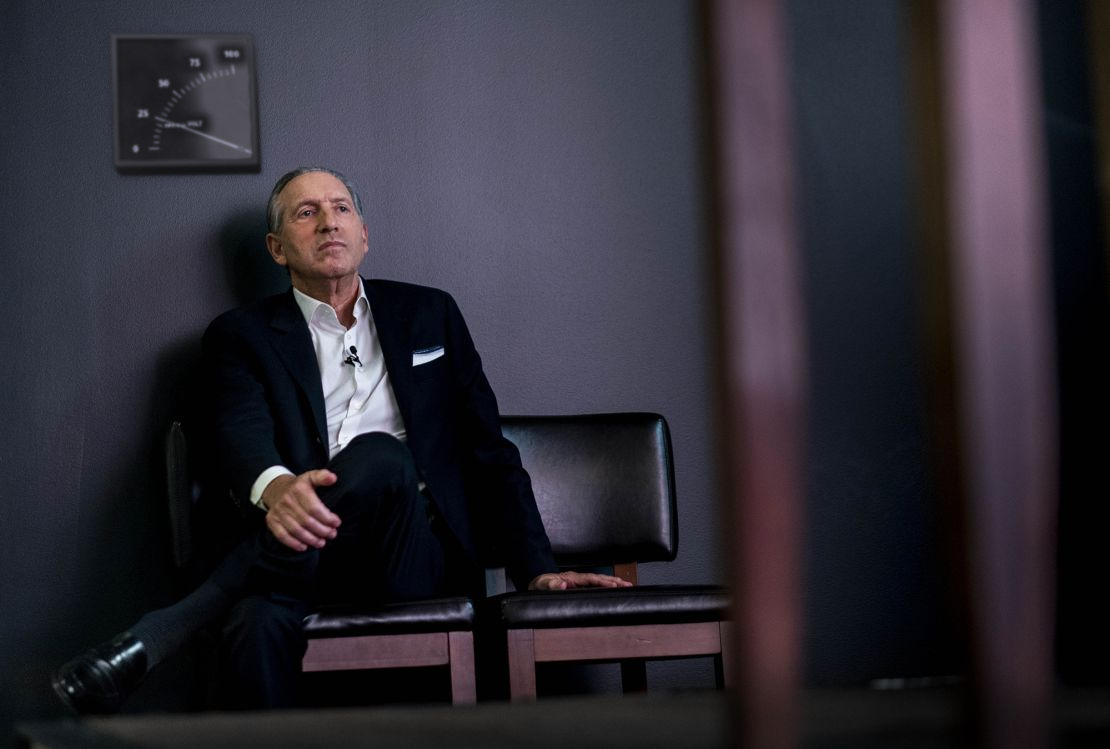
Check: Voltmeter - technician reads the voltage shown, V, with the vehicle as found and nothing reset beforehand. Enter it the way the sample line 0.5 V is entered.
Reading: 25 V
